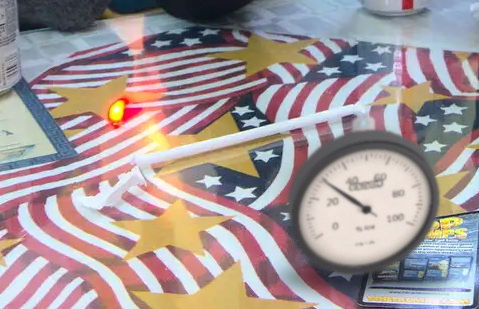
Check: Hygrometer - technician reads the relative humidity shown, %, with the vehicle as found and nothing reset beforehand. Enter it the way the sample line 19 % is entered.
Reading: 30 %
